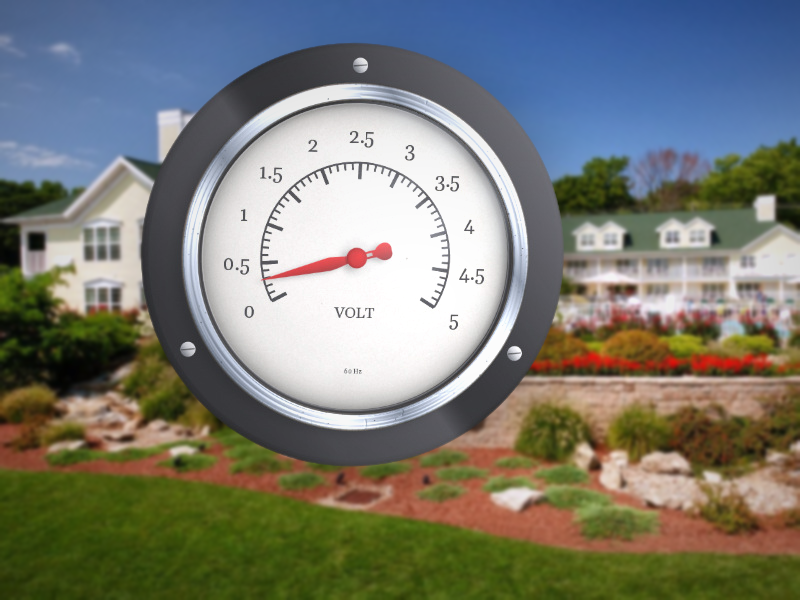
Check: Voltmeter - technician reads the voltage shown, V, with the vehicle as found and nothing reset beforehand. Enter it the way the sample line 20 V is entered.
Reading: 0.3 V
